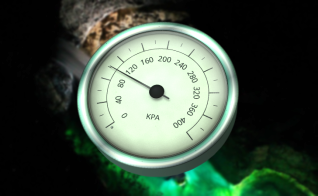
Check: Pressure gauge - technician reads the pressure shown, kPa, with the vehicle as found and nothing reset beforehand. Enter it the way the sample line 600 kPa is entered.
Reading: 100 kPa
